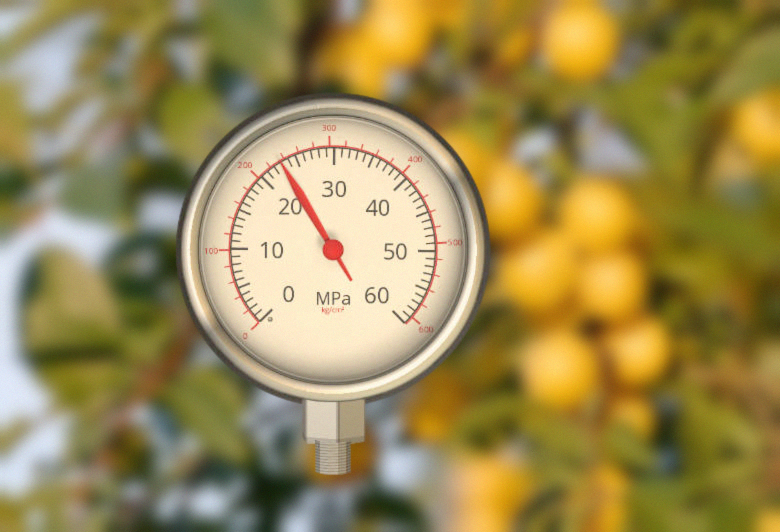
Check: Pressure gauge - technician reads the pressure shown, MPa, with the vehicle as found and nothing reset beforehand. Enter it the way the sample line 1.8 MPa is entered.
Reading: 23 MPa
